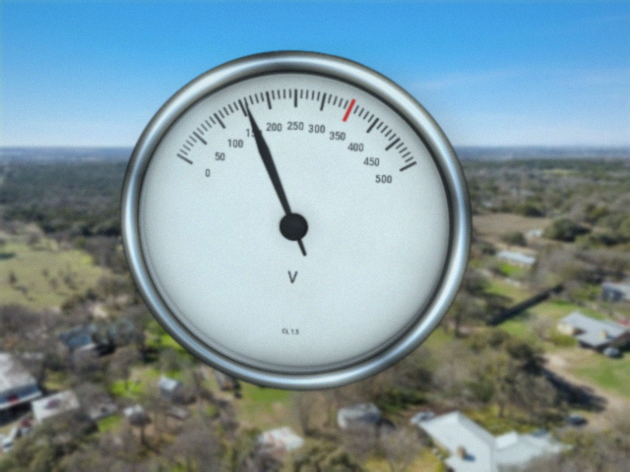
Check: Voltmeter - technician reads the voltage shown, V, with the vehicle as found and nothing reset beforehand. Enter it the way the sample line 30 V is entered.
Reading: 160 V
